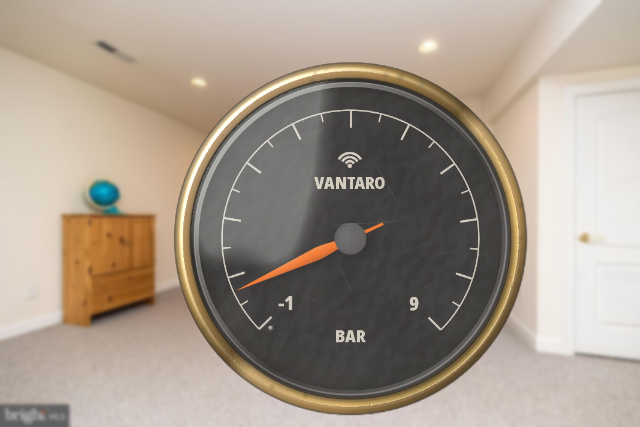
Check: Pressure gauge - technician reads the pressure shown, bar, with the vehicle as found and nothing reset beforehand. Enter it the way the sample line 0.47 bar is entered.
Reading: -0.25 bar
